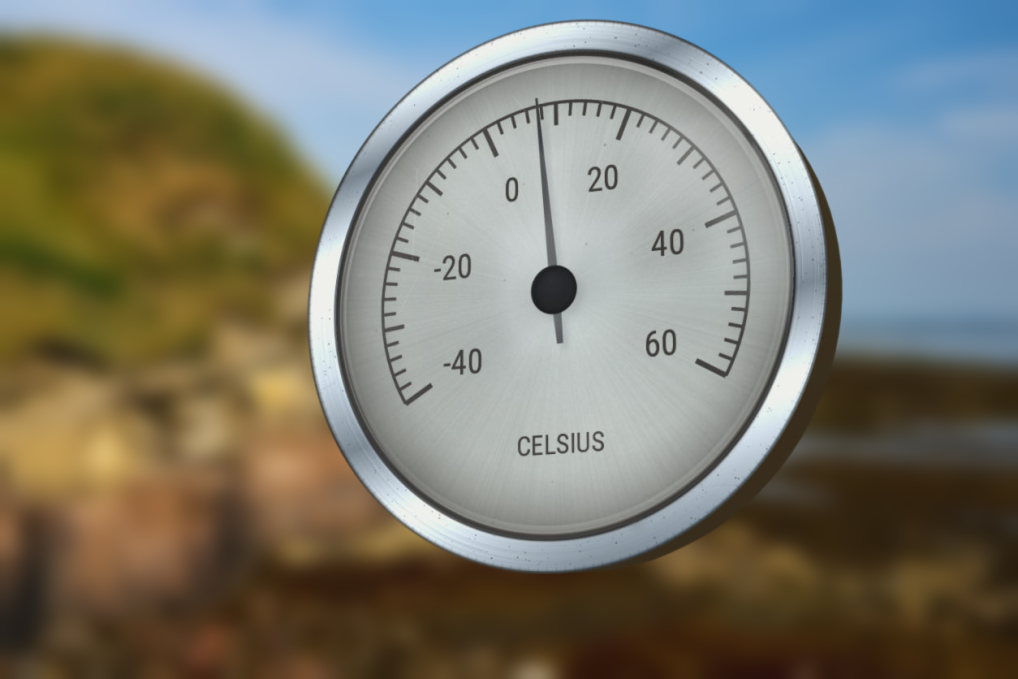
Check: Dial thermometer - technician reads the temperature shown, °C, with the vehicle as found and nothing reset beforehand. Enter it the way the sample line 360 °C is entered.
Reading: 8 °C
